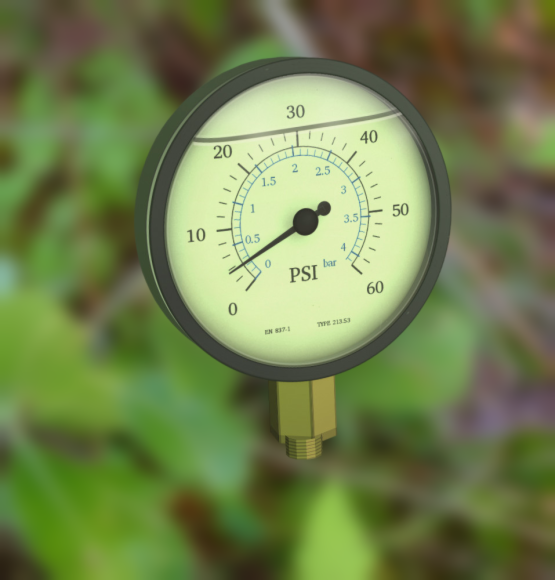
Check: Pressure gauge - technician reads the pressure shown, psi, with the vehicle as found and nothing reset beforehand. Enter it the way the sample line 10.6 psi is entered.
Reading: 4 psi
